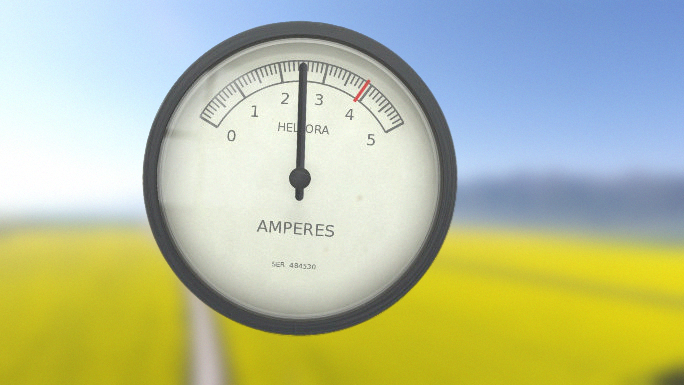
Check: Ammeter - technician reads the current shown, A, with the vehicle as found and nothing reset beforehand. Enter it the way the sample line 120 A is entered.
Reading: 2.5 A
